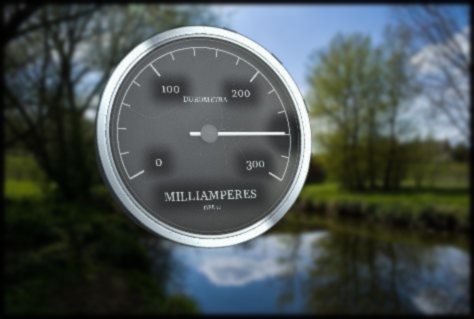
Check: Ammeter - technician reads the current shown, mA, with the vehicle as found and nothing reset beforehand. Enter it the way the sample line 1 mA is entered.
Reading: 260 mA
